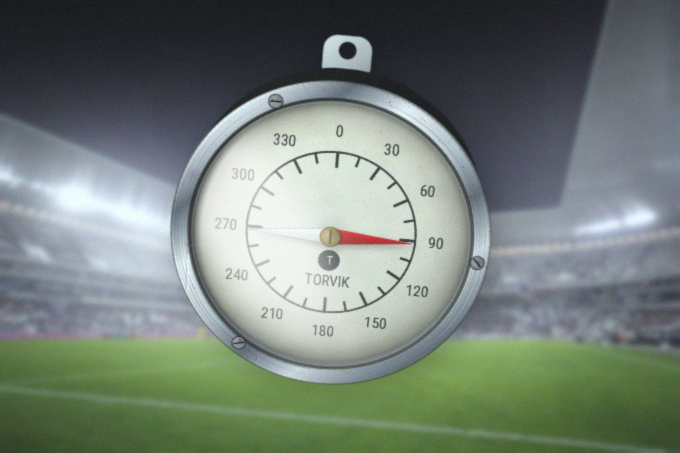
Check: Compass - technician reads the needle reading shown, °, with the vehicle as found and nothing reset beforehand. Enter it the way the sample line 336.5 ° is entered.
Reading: 90 °
